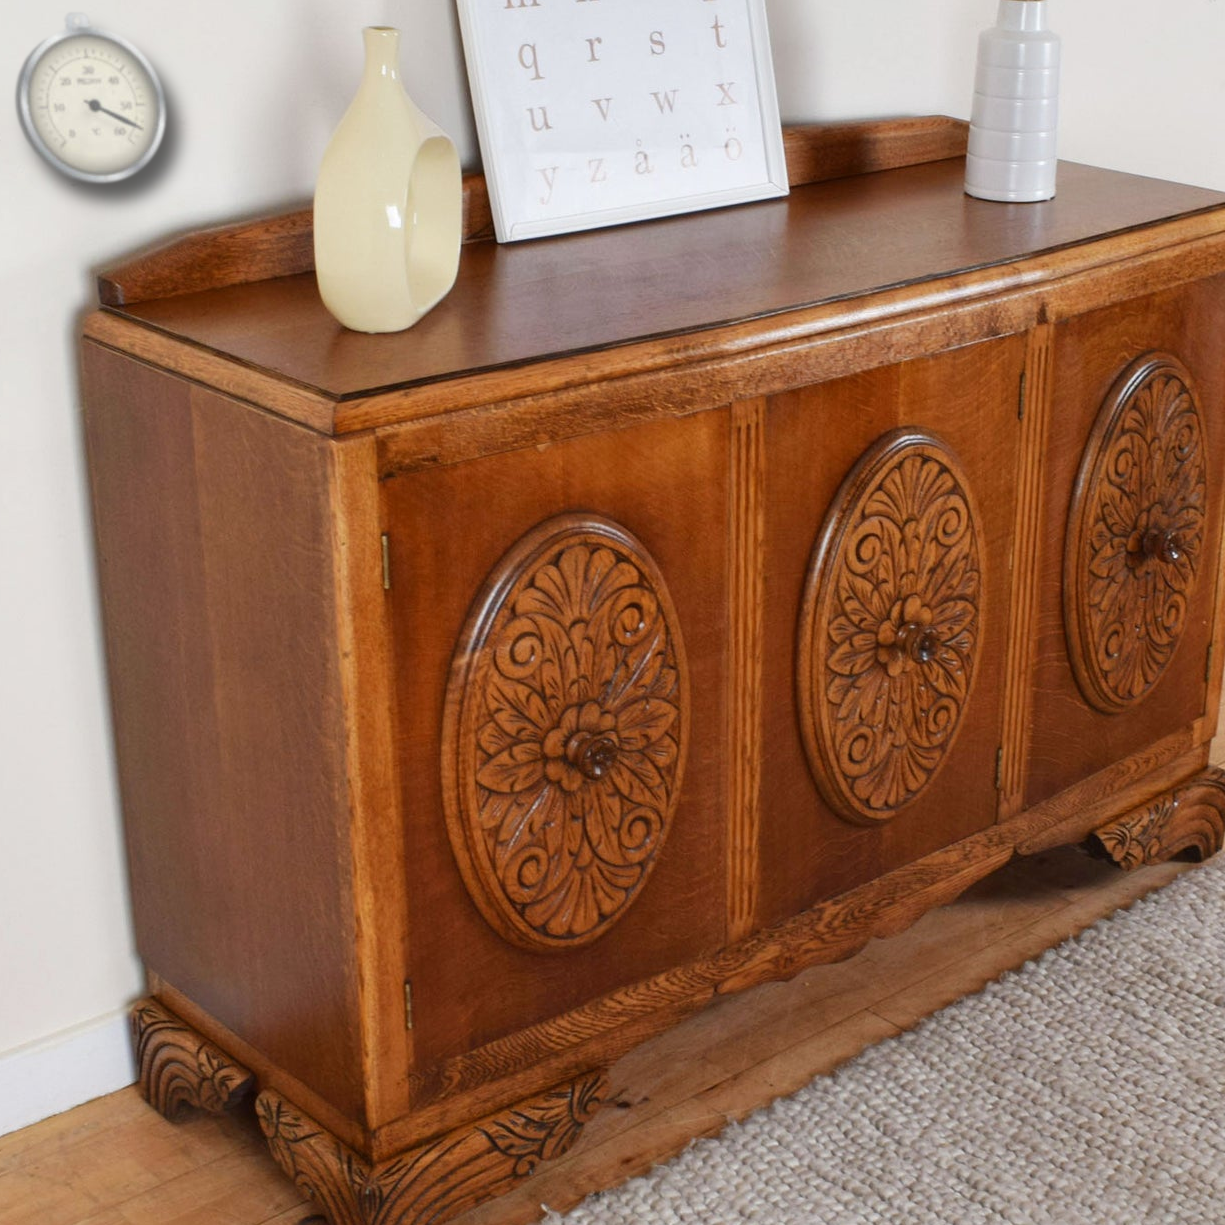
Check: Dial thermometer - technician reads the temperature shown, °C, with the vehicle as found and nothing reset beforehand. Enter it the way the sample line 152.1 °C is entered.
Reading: 56 °C
